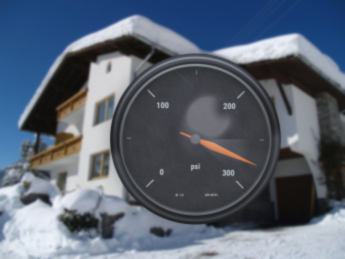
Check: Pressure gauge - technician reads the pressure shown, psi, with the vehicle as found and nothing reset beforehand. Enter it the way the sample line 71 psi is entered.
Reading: 275 psi
